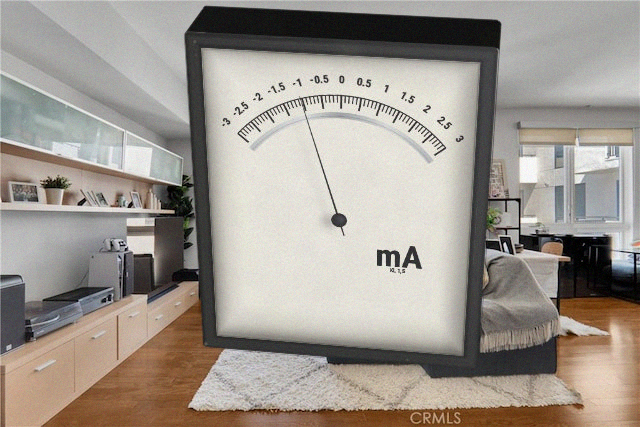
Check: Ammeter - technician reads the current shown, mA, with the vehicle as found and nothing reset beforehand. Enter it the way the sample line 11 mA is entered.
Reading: -1 mA
